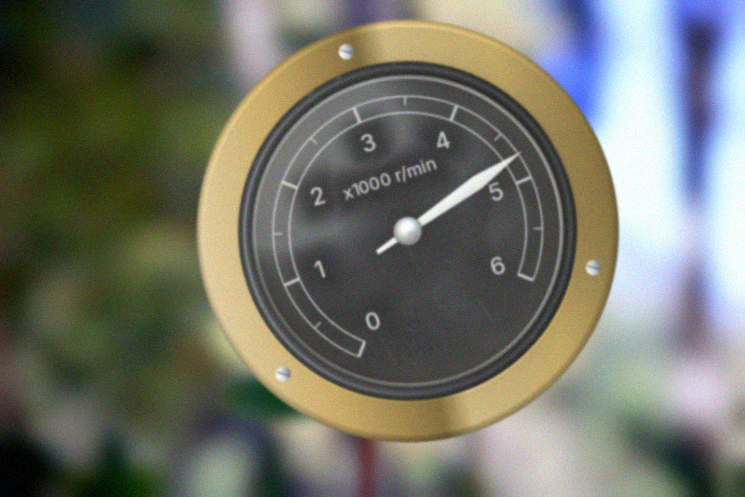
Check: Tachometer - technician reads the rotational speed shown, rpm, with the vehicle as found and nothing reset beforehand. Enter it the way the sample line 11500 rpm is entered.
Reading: 4750 rpm
